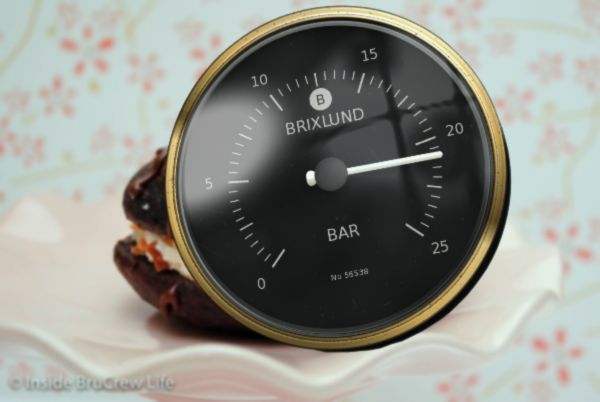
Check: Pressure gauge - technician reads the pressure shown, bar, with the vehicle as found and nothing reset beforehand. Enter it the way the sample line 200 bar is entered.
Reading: 21 bar
